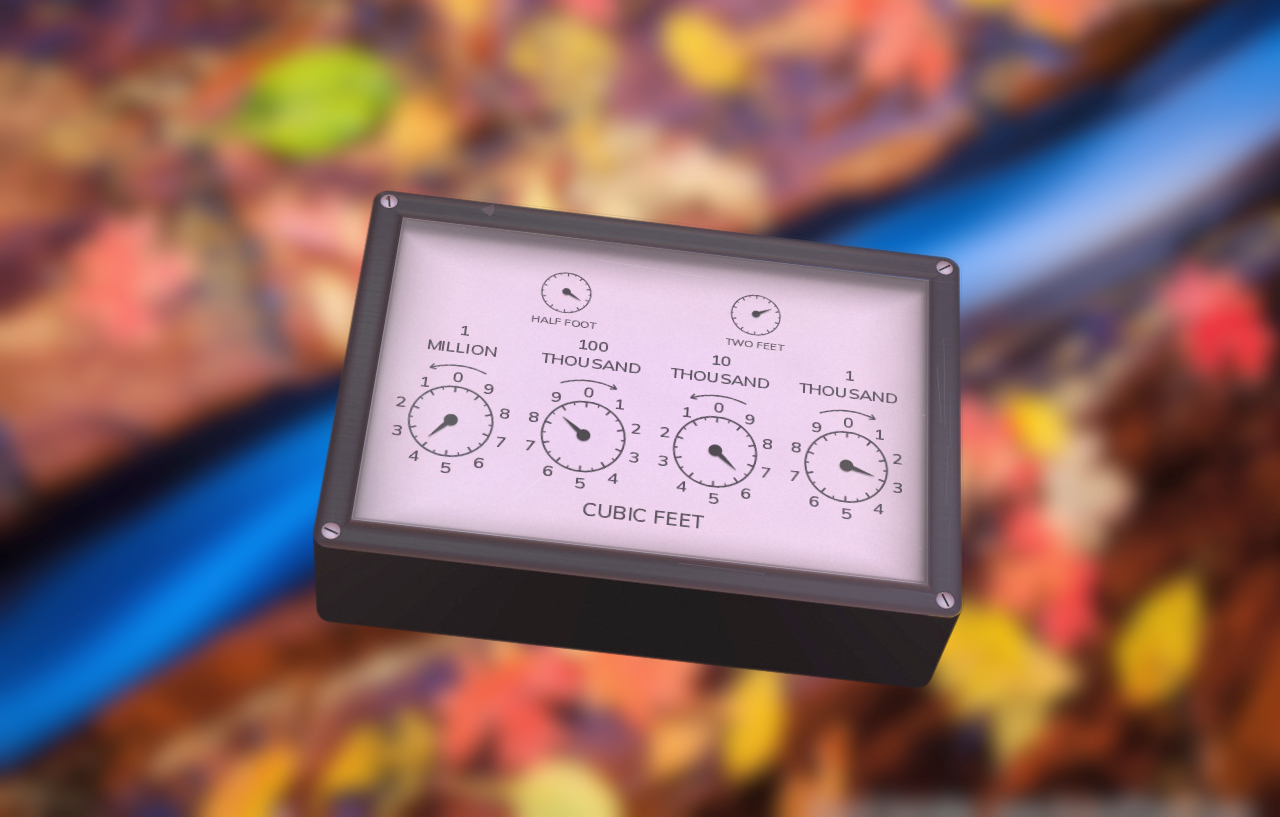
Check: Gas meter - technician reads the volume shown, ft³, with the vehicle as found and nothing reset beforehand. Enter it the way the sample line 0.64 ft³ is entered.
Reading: 386300 ft³
